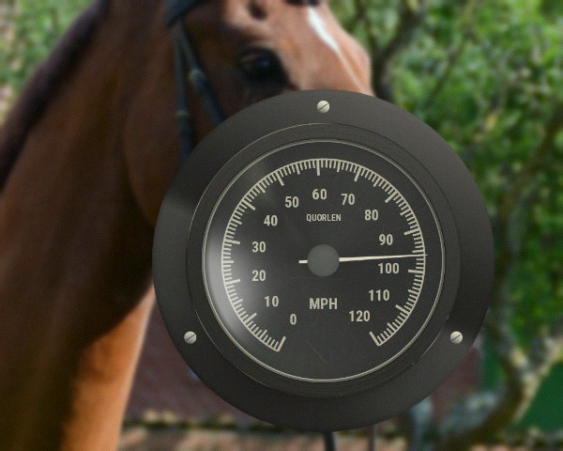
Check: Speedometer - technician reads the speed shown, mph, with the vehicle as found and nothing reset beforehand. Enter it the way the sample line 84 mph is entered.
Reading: 96 mph
